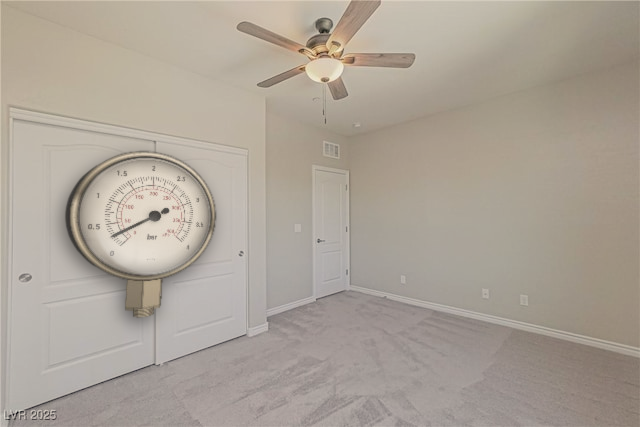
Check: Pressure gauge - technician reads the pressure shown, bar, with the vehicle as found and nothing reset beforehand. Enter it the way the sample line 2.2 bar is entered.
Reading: 0.25 bar
